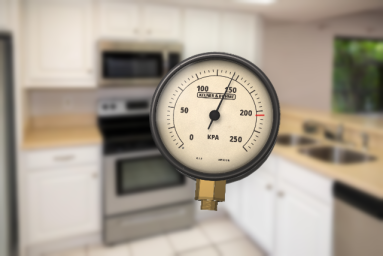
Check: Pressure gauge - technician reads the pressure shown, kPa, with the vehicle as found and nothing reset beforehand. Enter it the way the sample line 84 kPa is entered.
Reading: 145 kPa
